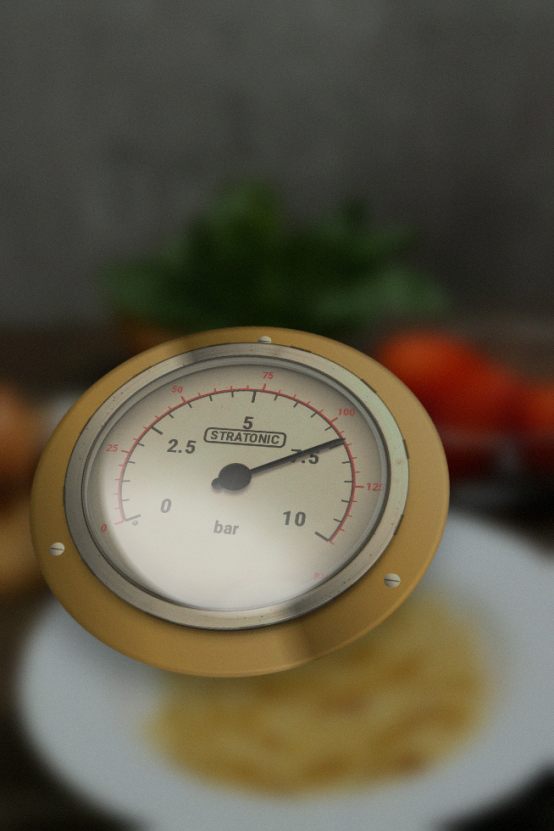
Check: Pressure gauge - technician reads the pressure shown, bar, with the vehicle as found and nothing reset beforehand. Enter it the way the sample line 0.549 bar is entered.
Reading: 7.5 bar
